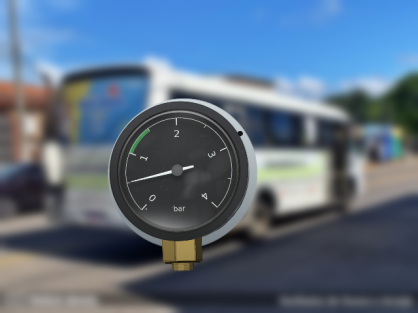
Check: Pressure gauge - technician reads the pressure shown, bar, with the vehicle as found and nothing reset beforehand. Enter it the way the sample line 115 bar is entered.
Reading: 0.5 bar
